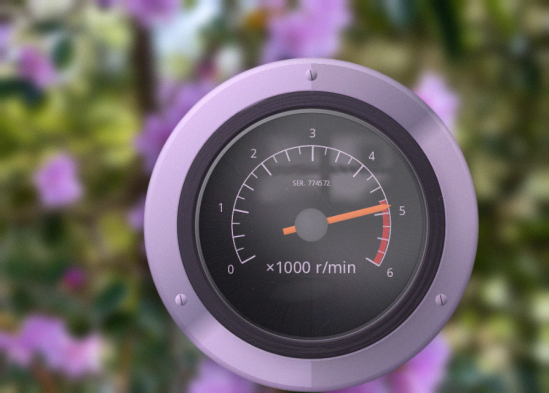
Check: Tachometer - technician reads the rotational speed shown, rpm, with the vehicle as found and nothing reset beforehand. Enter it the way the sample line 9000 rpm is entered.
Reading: 4875 rpm
